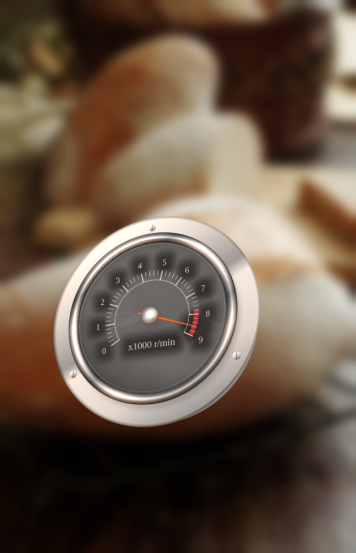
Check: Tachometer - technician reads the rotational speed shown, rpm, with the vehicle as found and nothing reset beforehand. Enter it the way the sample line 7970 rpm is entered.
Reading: 8600 rpm
